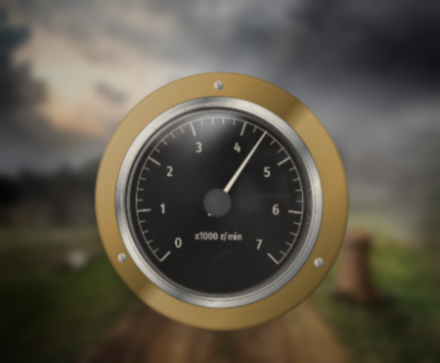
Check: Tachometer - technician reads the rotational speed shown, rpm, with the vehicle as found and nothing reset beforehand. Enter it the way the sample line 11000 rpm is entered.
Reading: 4400 rpm
